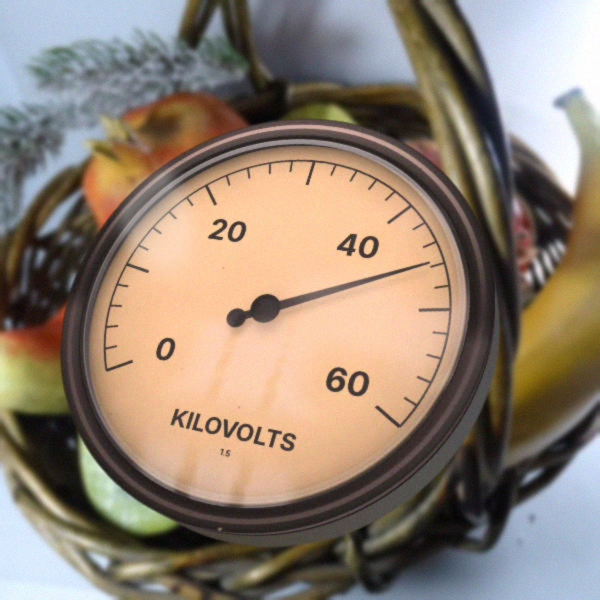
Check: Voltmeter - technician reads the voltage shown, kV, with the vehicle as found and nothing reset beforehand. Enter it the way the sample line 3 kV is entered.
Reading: 46 kV
